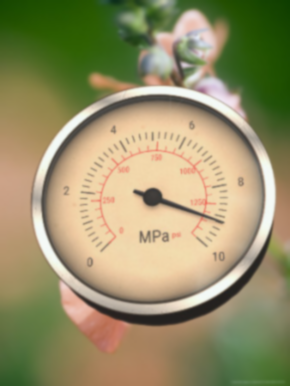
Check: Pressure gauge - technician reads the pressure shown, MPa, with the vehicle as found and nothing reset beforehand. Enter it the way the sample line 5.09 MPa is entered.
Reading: 9.2 MPa
